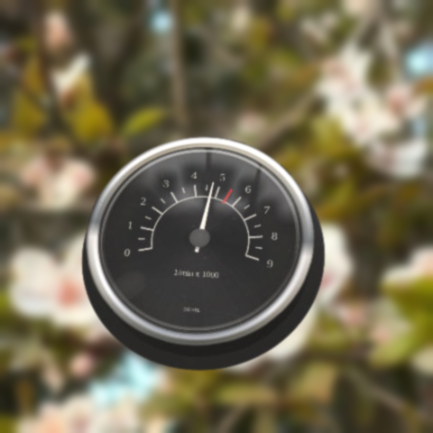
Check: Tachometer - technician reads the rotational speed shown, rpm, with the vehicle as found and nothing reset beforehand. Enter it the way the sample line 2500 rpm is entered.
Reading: 4750 rpm
